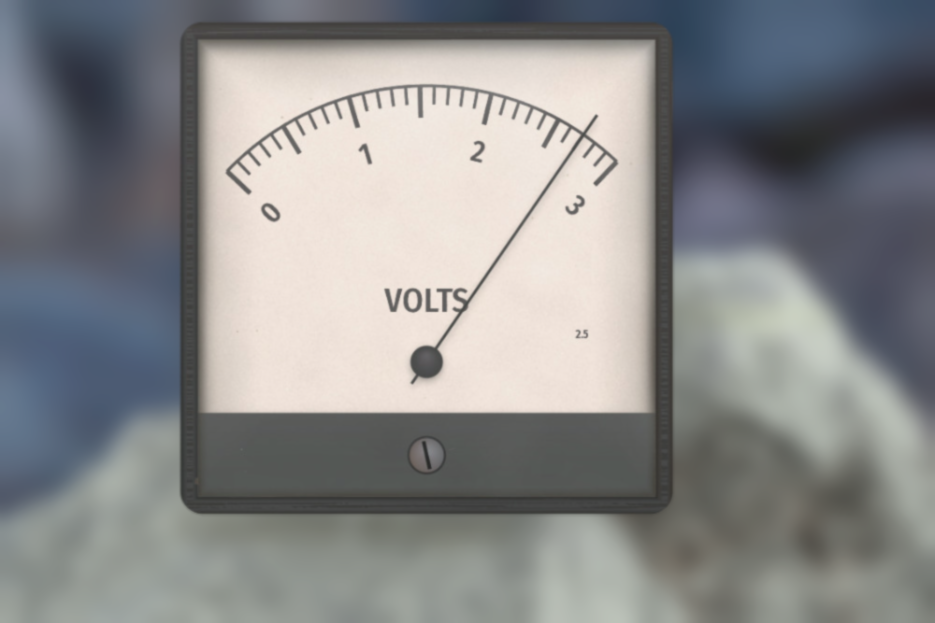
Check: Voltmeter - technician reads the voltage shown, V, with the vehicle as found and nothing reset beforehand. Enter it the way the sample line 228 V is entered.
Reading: 2.7 V
